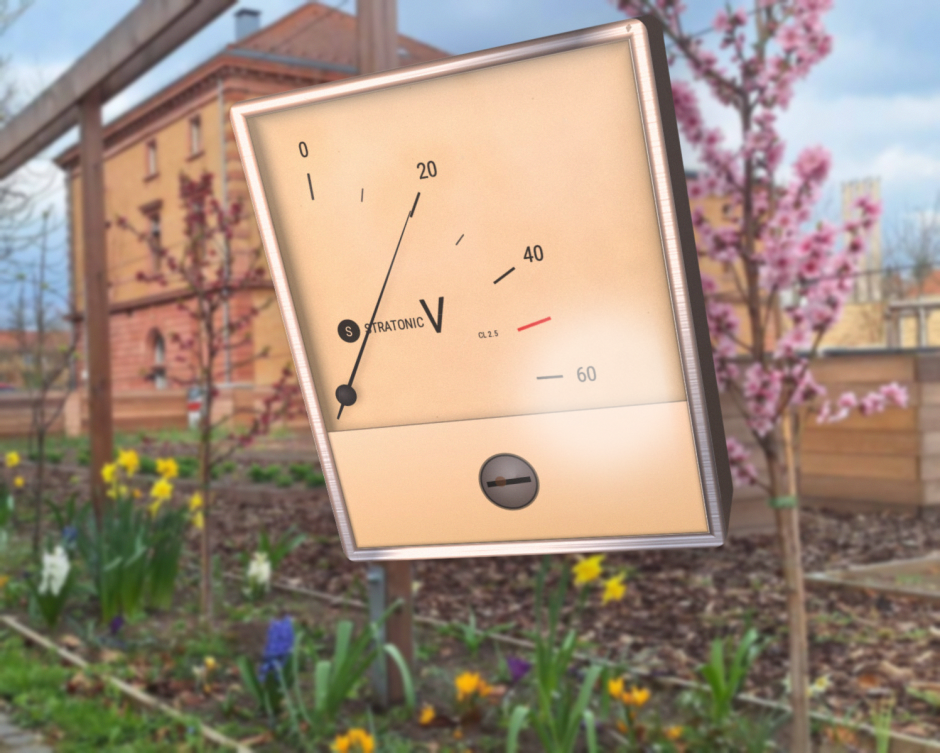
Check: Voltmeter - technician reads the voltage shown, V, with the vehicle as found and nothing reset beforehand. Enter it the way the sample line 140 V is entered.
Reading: 20 V
